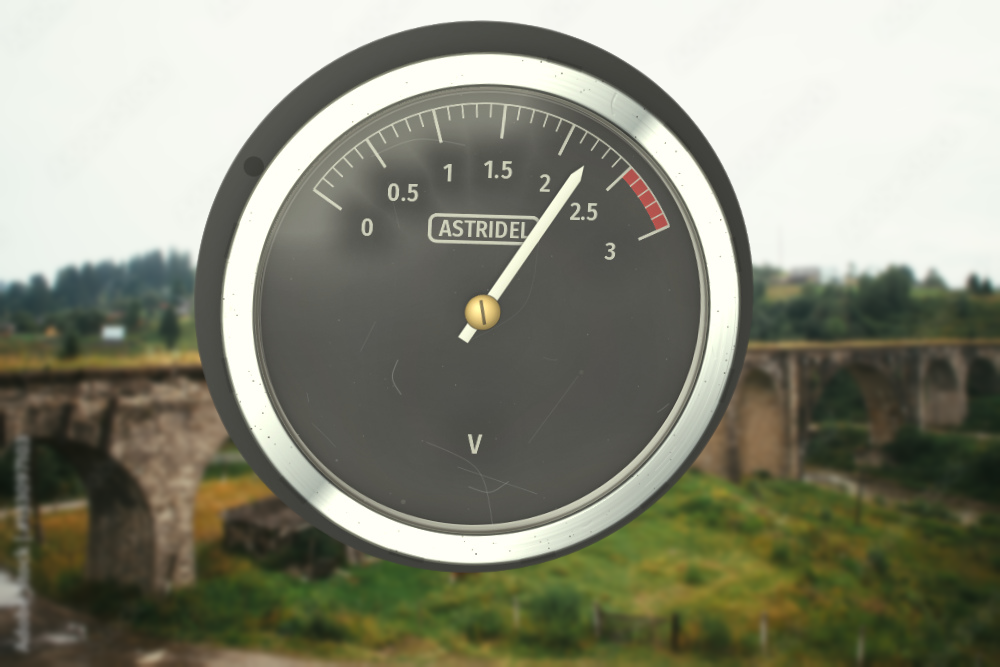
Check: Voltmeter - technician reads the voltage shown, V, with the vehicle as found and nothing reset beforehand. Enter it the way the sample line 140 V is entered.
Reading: 2.2 V
